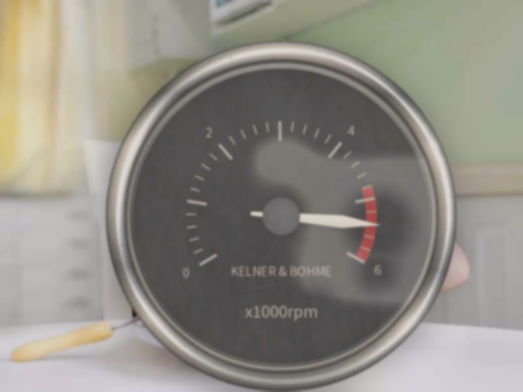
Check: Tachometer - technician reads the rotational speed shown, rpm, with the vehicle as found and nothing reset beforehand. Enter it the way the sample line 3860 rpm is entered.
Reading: 5400 rpm
